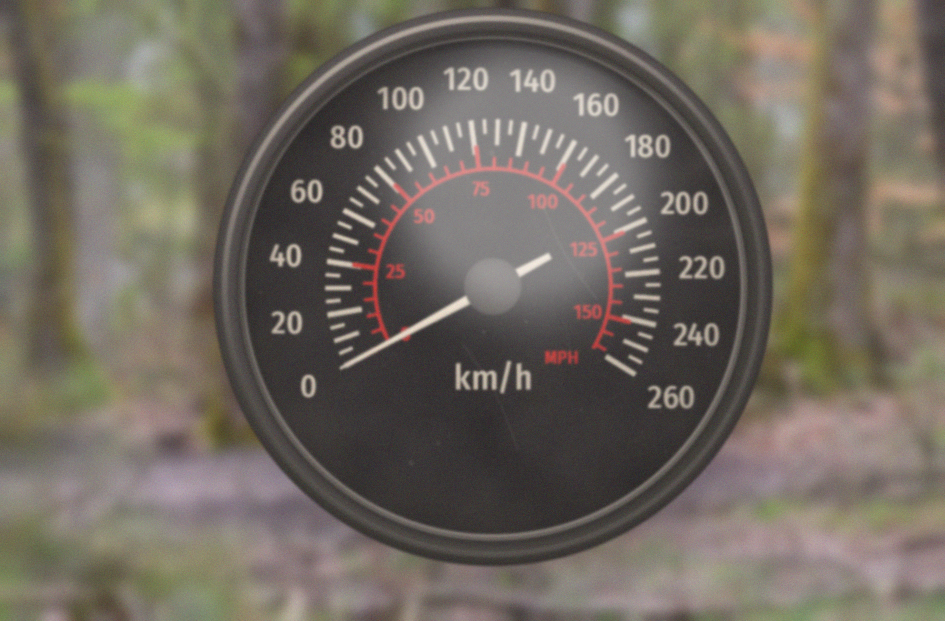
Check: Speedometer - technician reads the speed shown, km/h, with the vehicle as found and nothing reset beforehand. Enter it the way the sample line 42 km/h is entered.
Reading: 0 km/h
